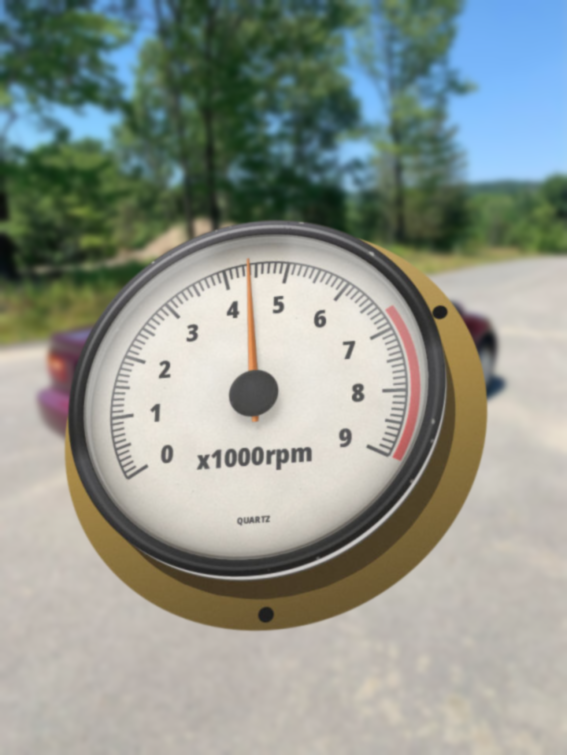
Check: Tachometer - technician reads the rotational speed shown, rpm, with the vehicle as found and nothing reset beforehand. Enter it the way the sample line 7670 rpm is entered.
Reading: 4400 rpm
